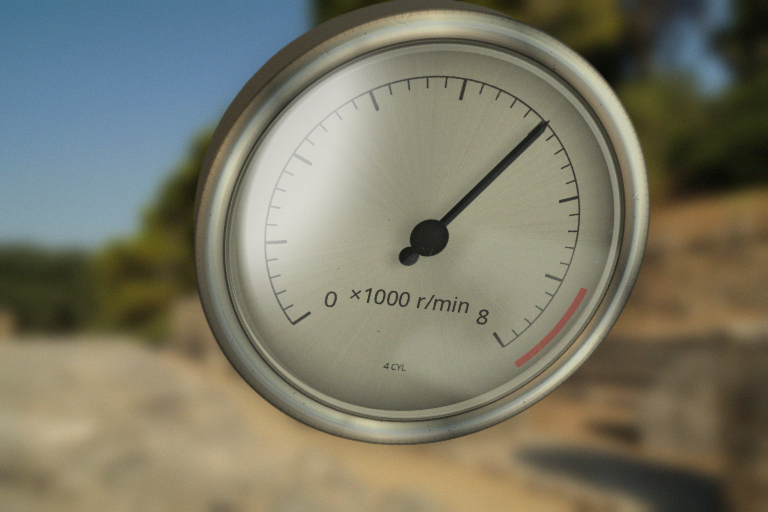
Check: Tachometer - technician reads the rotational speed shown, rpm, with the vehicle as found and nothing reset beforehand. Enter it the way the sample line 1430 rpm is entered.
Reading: 5000 rpm
